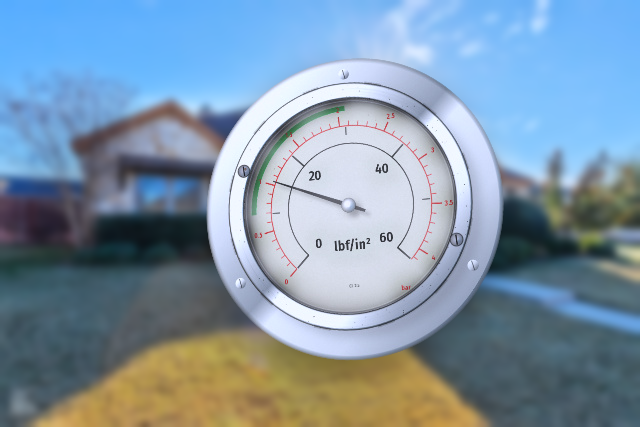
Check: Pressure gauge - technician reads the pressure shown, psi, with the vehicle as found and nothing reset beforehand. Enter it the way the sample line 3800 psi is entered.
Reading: 15 psi
